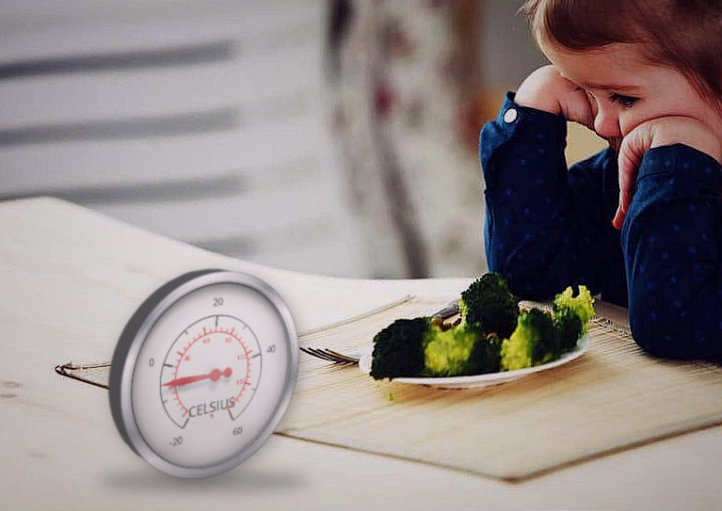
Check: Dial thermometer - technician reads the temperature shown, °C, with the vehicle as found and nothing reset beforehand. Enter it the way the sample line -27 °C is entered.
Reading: -5 °C
